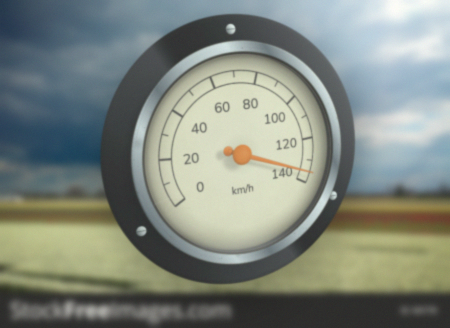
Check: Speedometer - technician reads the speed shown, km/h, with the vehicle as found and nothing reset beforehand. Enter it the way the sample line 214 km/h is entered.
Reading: 135 km/h
